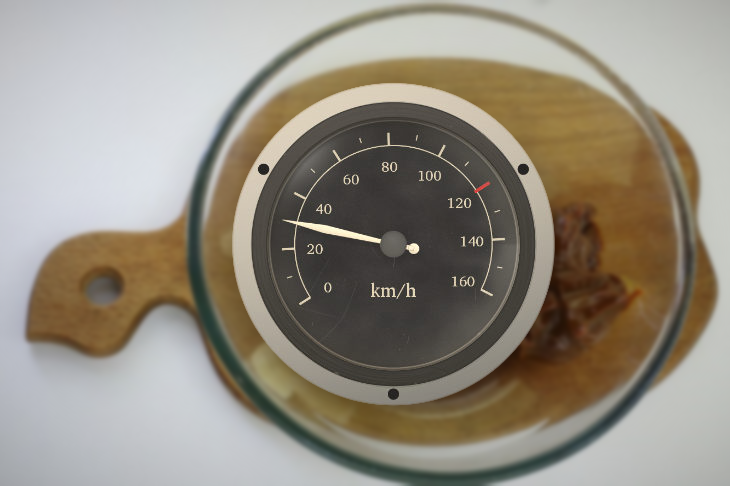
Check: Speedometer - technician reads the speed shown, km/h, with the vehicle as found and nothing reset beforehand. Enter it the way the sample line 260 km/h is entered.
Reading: 30 km/h
